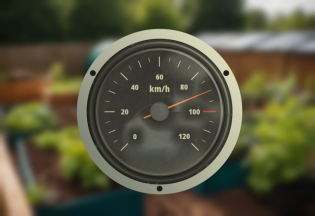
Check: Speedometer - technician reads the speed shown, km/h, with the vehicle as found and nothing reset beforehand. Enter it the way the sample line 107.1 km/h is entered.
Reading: 90 km/h
